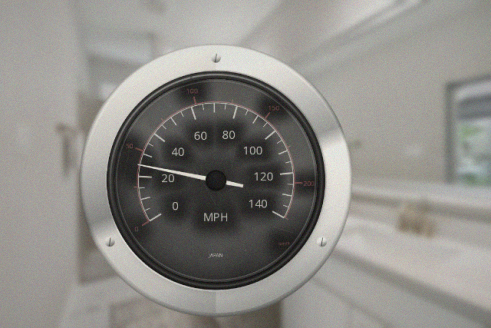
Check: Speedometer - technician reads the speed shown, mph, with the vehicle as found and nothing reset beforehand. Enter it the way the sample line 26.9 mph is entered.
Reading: 25 mph
